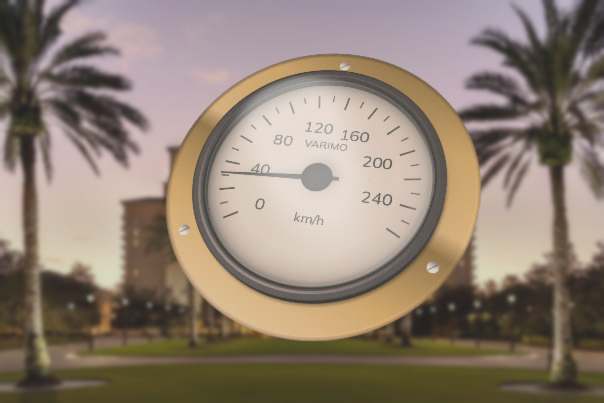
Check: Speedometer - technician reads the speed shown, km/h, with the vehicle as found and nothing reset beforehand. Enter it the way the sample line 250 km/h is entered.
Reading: 30 km/h
